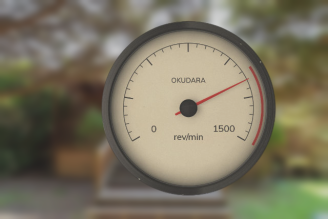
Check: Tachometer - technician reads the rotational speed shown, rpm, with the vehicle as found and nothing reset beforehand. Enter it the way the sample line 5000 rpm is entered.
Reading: 1150 rpm
